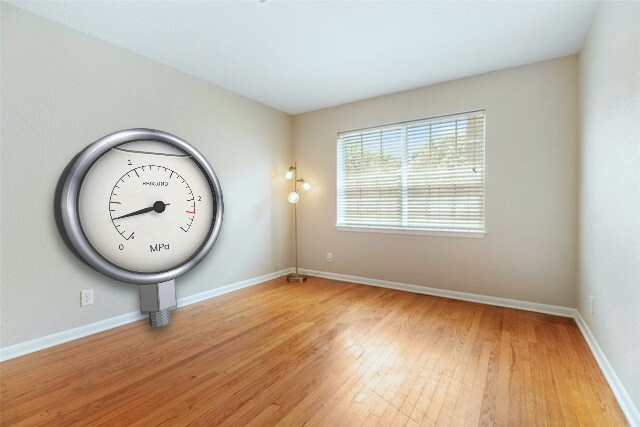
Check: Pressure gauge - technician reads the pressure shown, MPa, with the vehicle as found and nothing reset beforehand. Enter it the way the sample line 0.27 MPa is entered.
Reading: 0.3 MPa
